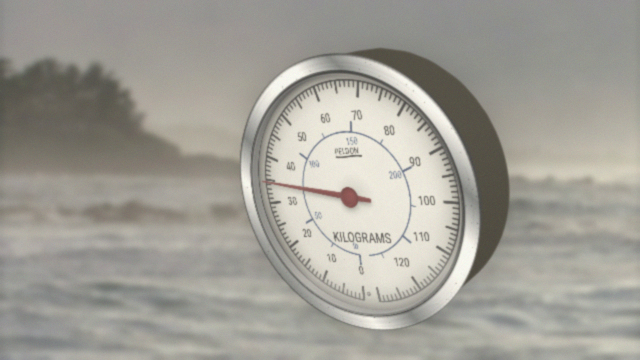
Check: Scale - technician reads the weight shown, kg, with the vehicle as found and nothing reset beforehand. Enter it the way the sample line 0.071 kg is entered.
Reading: 35 kg
